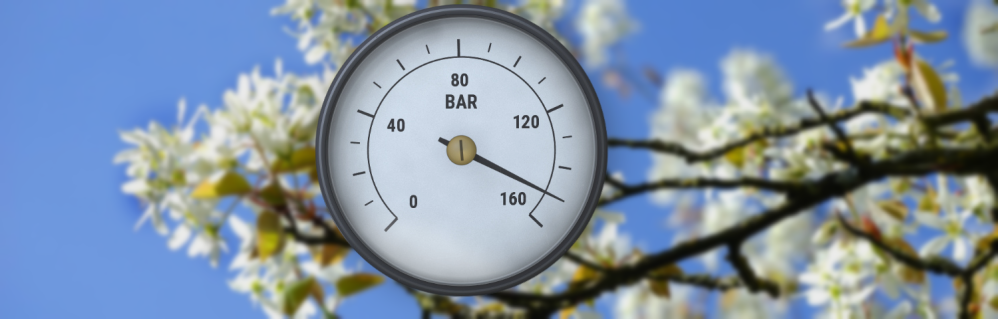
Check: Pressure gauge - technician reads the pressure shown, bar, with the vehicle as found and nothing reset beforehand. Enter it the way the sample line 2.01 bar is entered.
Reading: 150 bar
